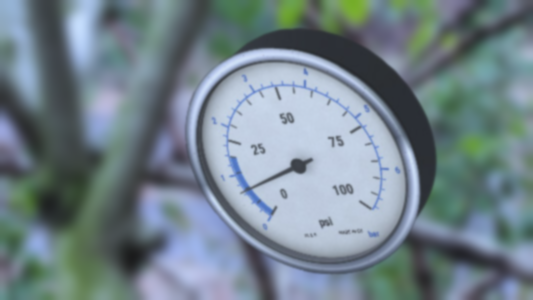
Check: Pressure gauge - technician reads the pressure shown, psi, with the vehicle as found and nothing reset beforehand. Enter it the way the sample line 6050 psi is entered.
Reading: 10 psi
